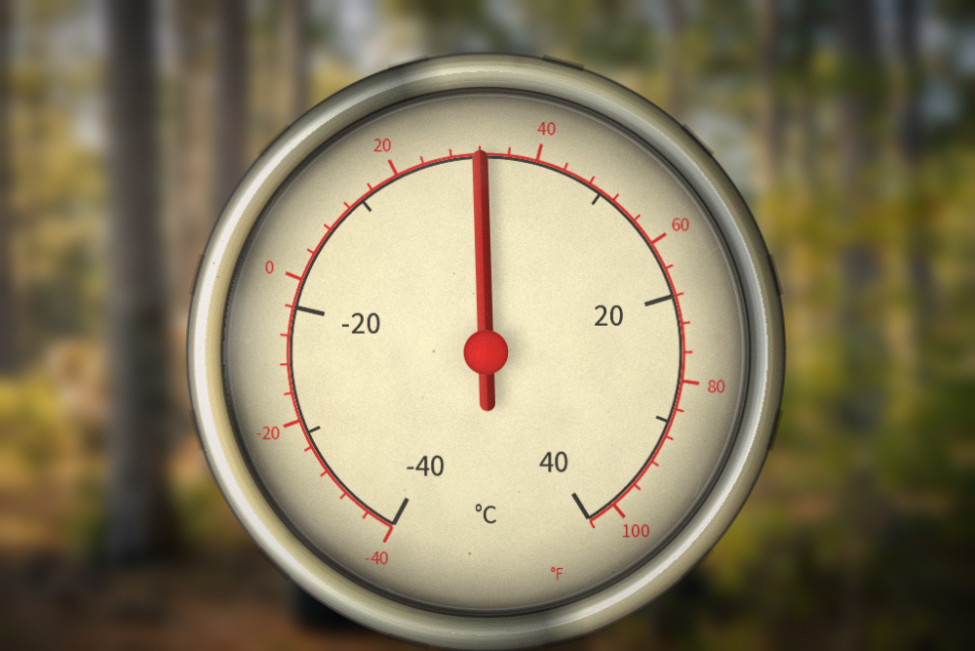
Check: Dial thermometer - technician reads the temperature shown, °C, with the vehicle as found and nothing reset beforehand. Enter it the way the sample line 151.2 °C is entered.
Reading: 0 °C
